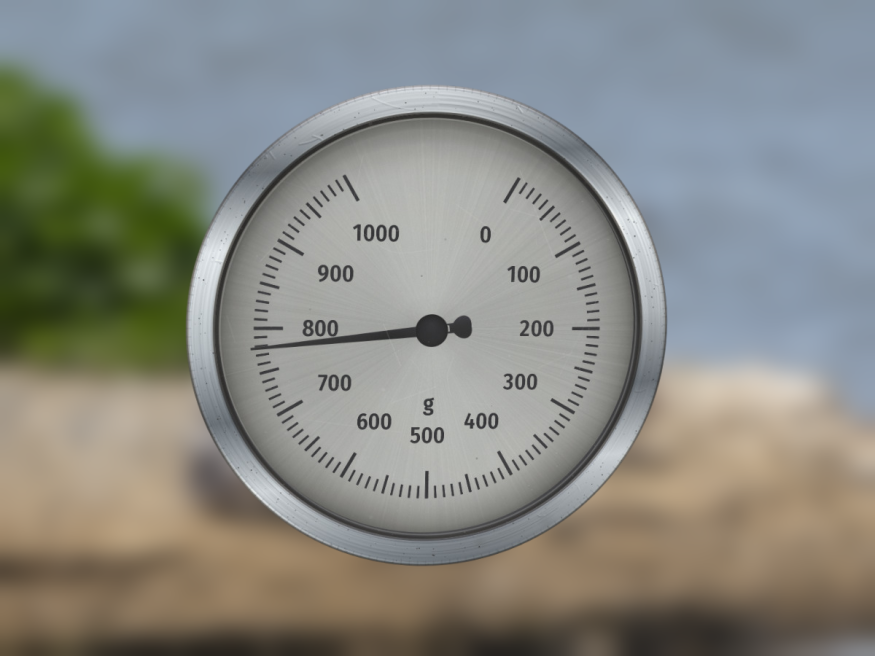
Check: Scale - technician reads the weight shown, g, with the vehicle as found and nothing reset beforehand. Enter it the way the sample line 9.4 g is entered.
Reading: 780 g
